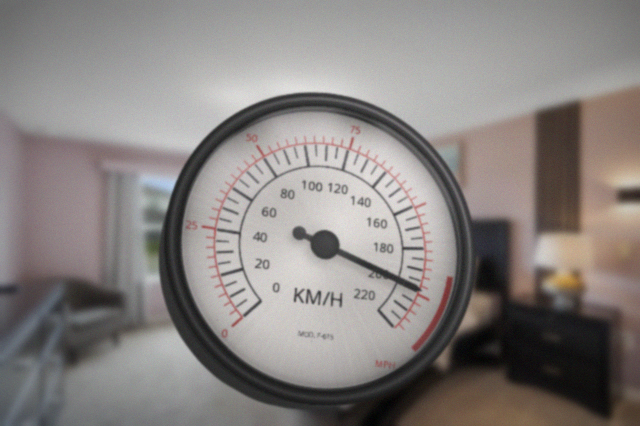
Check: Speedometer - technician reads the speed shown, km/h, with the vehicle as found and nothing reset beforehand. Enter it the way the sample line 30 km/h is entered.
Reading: 200 km/h
